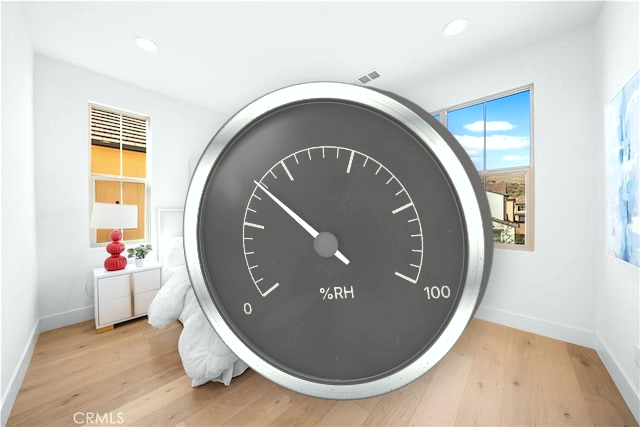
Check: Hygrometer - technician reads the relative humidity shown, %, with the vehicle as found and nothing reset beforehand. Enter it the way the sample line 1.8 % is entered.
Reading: 32 %
